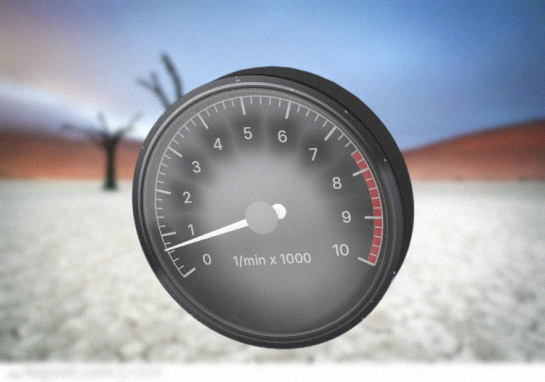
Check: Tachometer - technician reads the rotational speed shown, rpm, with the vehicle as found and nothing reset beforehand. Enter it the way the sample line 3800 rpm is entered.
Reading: 700 rpm
